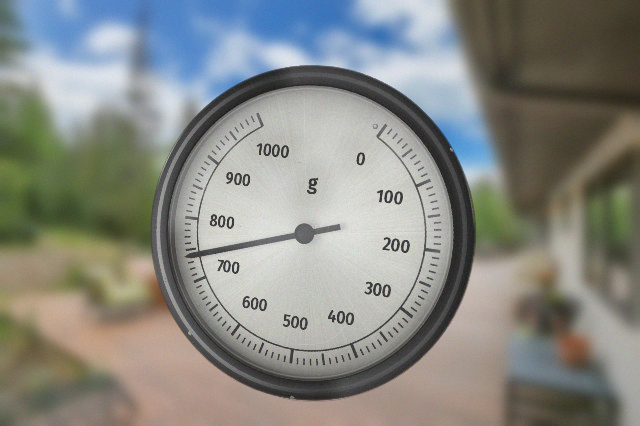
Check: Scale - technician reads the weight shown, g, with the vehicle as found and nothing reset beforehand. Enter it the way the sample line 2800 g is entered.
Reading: 740 g
